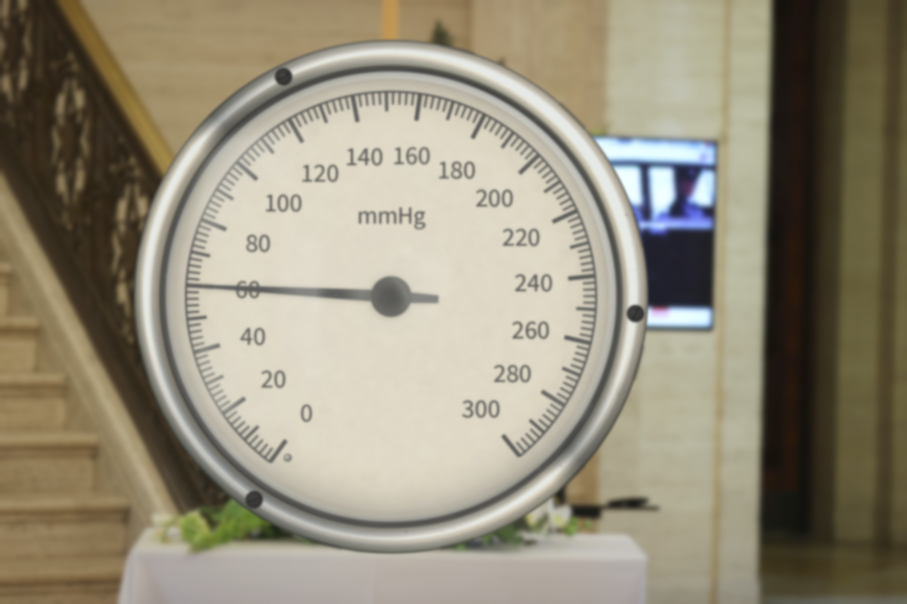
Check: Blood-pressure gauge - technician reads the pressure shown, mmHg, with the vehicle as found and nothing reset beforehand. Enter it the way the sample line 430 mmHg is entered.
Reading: 60 mmHg
